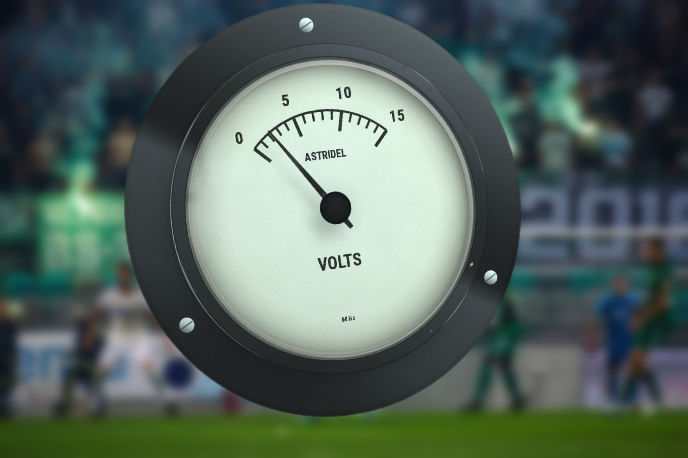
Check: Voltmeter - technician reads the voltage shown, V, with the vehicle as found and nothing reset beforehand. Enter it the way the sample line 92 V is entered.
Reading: 2 V
